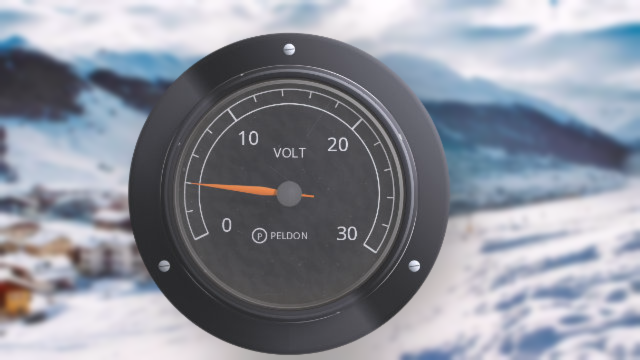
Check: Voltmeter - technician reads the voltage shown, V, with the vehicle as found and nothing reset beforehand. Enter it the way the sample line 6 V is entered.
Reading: 4 V
